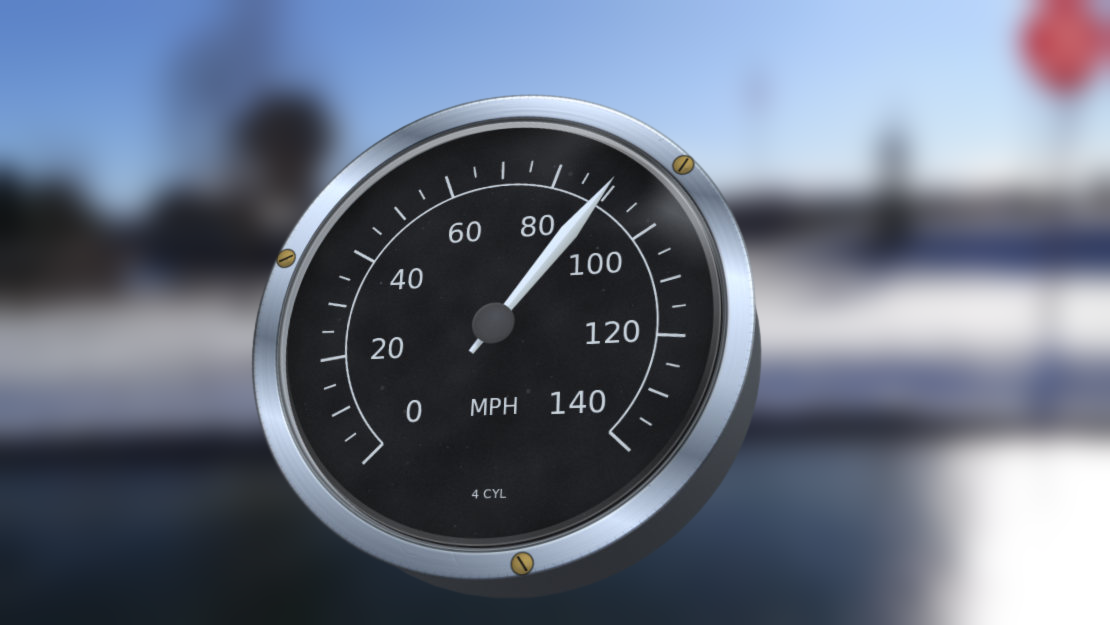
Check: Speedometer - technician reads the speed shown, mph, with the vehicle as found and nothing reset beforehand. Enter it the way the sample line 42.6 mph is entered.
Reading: 90 mph
